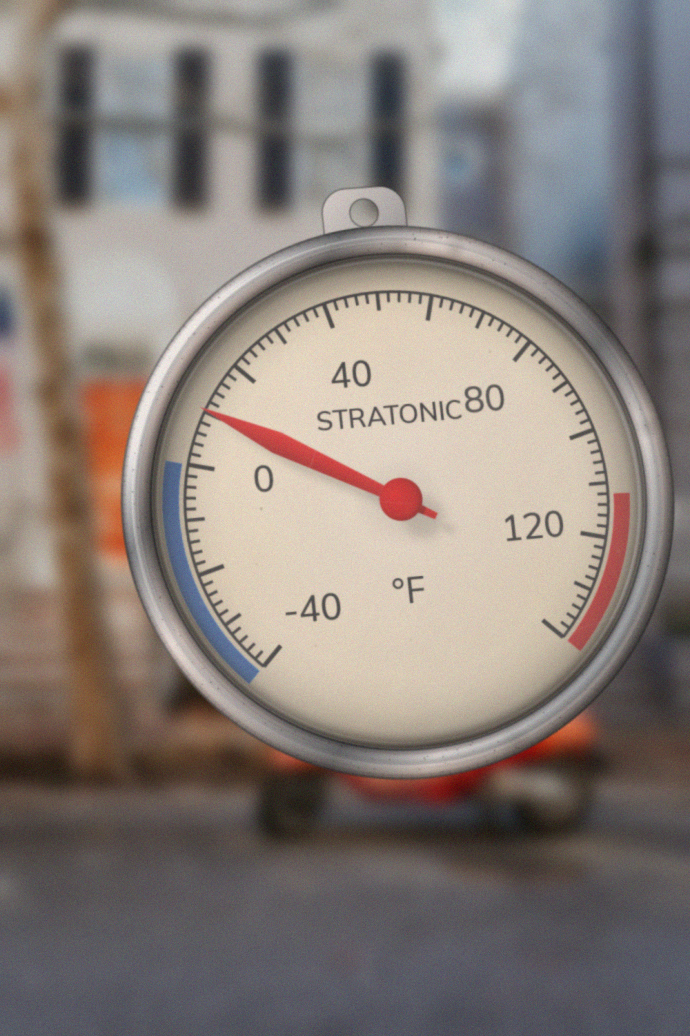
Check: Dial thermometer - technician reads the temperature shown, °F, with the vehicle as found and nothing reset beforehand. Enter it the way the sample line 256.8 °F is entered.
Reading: 10 °F
